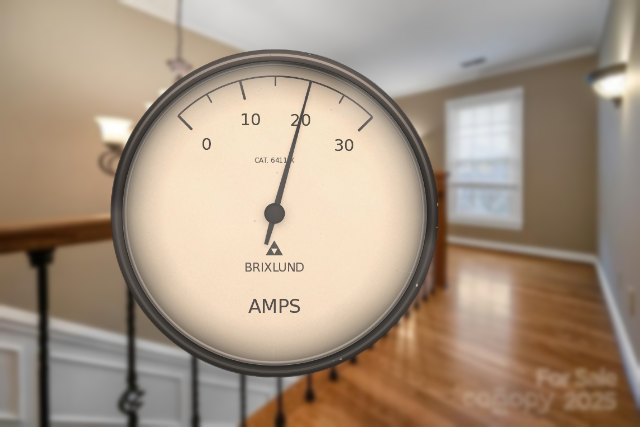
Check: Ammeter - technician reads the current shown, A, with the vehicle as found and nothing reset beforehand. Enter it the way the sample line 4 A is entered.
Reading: 20 A
